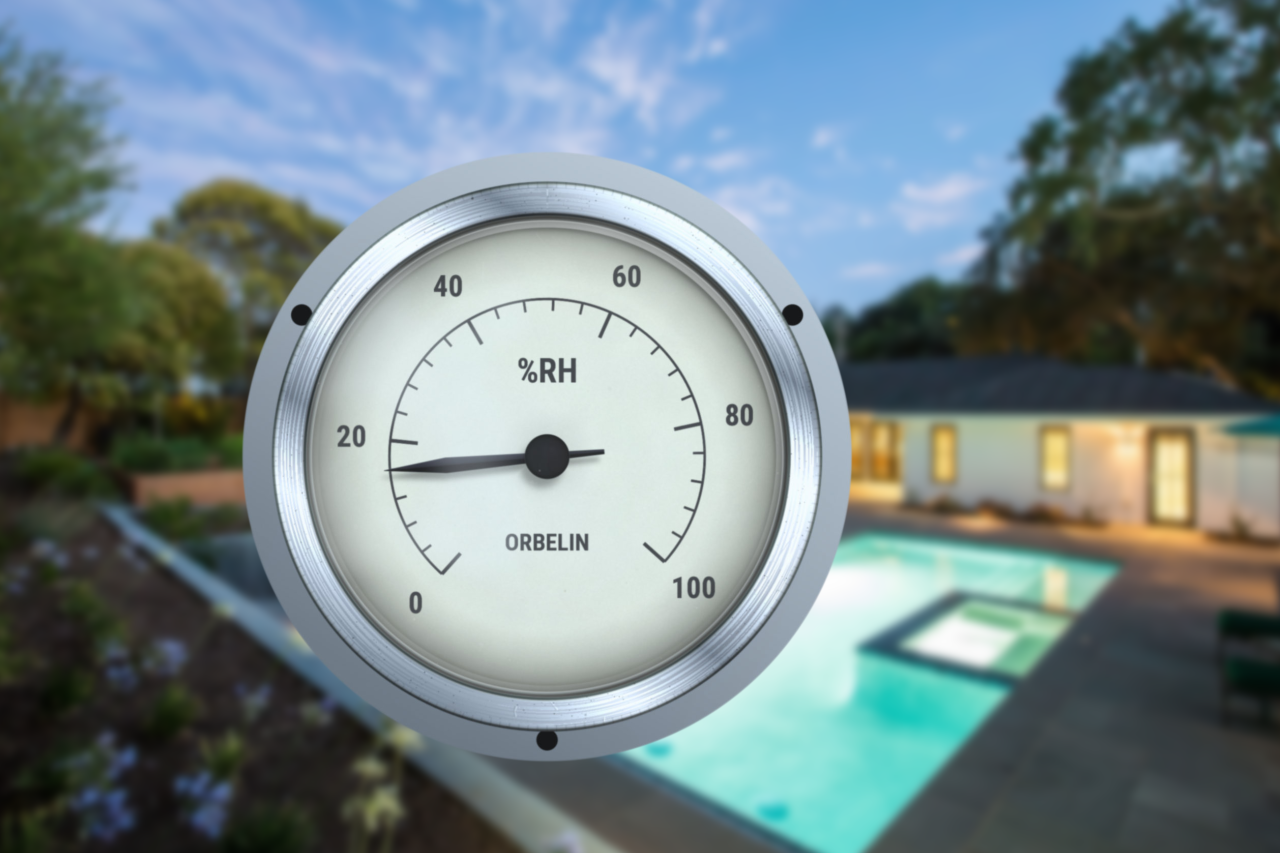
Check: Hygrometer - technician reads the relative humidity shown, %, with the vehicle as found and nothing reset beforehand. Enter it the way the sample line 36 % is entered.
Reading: 16 %
